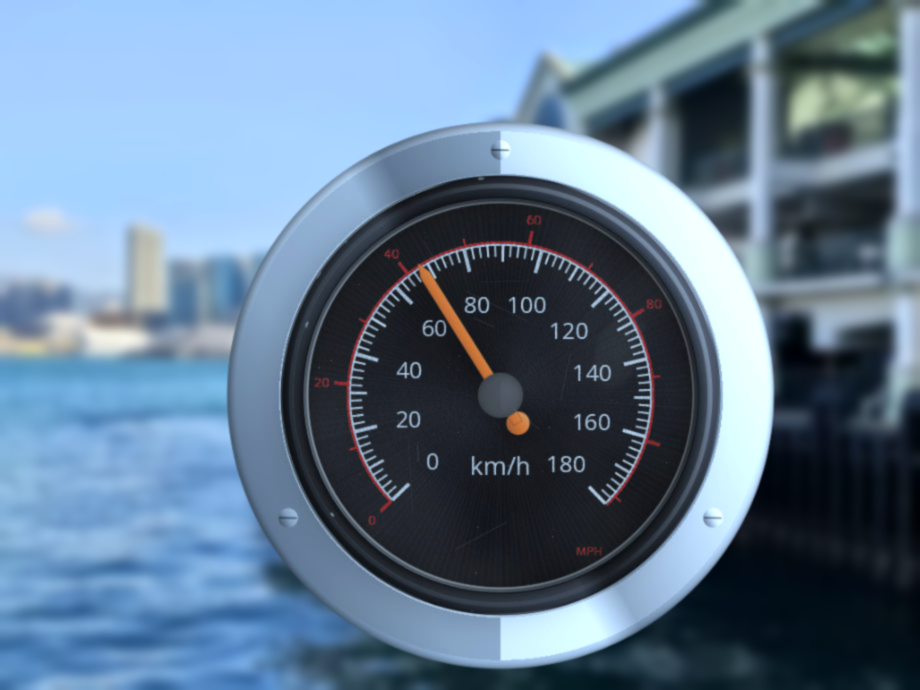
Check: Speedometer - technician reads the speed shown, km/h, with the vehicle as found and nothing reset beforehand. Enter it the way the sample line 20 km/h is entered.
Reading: 68 km/h
